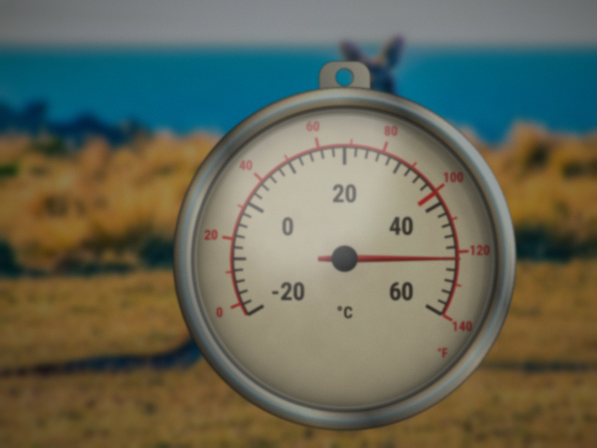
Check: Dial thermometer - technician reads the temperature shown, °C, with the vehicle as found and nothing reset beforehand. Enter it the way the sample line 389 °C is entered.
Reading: 50 °C
